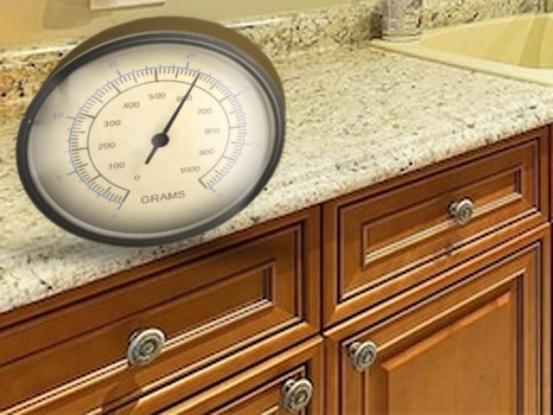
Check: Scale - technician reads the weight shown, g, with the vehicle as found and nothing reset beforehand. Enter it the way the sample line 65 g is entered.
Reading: 600 g
